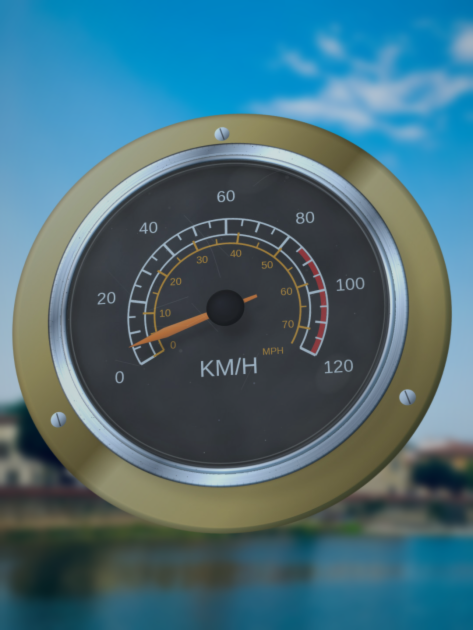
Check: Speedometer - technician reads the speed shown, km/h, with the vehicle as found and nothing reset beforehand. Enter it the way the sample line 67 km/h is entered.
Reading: 5 km/h
